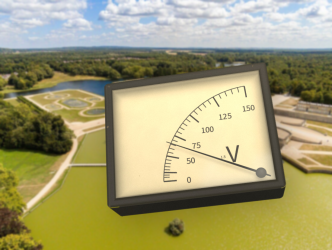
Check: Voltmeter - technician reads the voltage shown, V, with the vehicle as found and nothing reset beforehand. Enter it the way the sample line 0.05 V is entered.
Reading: 65 V
